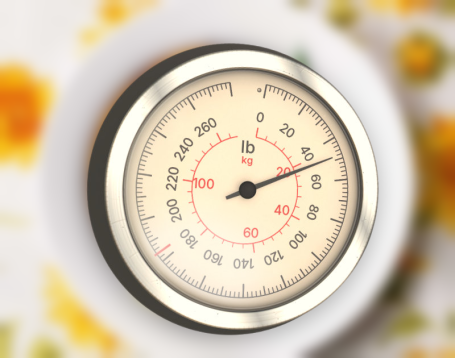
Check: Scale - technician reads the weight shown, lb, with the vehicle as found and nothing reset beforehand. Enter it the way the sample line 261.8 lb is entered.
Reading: 48 lb
